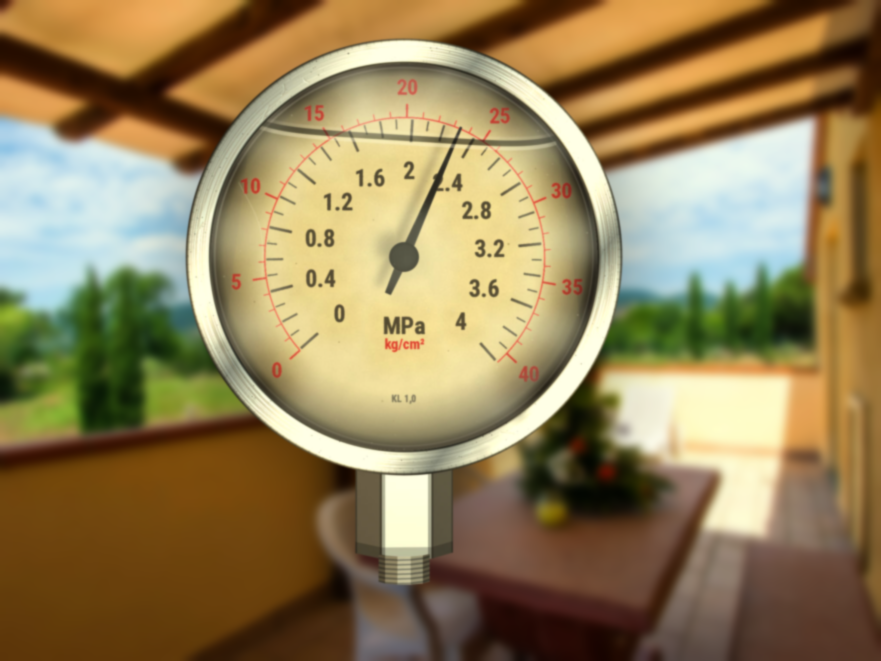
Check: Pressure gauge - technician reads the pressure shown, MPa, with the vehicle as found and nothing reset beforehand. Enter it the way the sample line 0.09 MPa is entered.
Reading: 2.3 MPa
